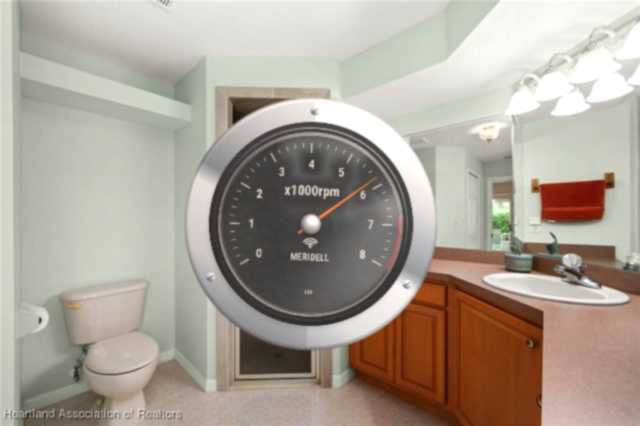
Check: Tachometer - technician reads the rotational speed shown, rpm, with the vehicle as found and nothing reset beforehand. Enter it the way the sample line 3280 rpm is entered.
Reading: 5800 rpm
